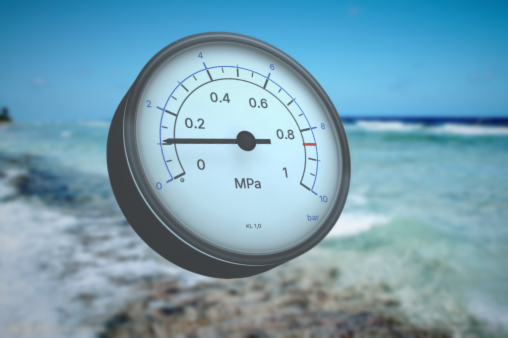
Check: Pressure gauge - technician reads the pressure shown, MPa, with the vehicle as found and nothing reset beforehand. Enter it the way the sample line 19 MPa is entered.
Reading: 0.1 MPa
